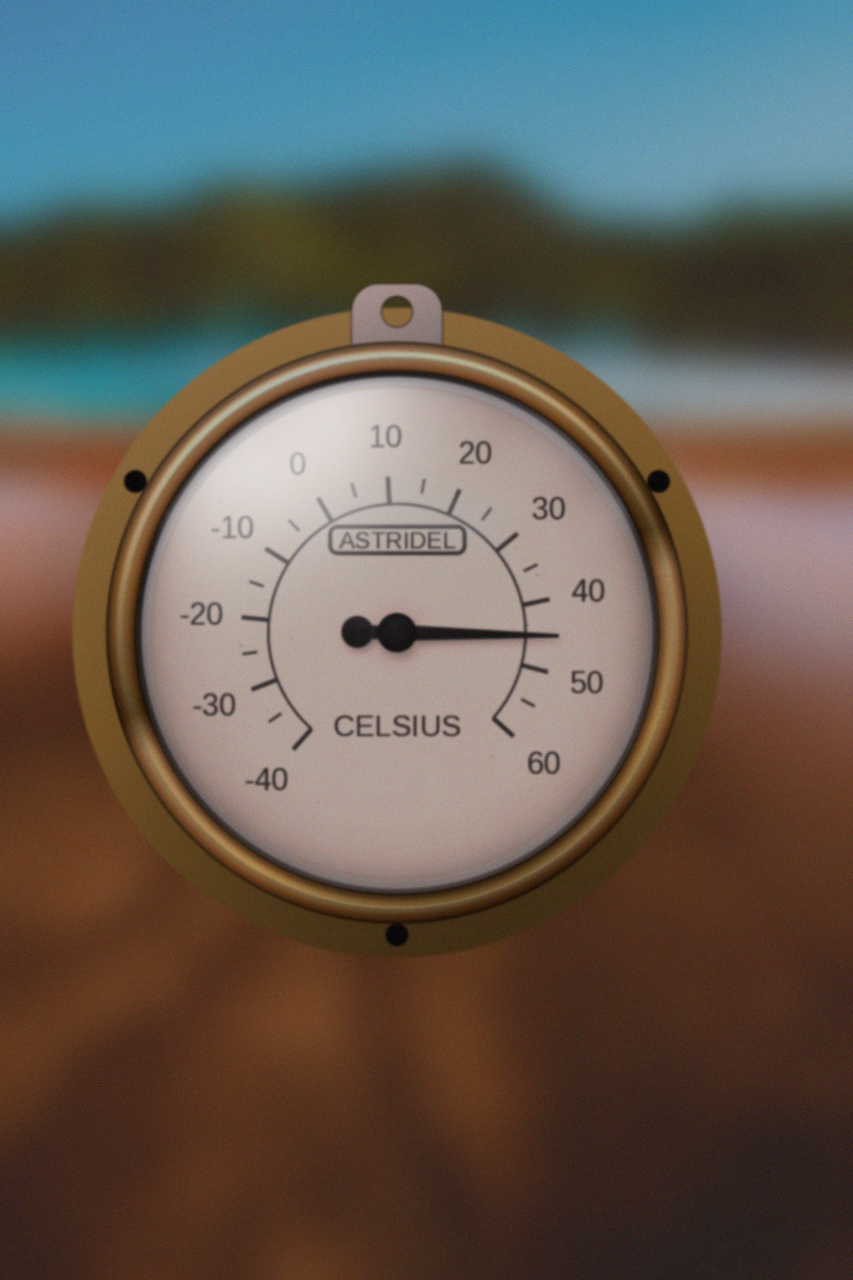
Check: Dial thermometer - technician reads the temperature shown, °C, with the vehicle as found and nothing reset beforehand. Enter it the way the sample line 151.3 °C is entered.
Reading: 45 °C
